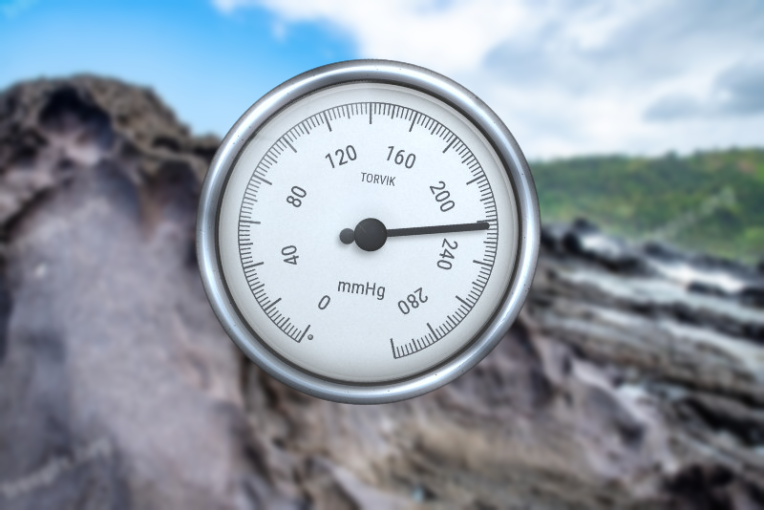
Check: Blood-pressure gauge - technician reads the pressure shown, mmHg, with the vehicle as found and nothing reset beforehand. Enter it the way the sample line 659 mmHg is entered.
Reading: 222 mmHg
